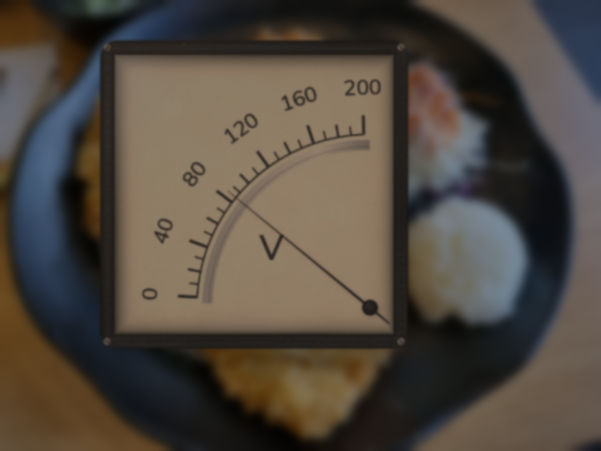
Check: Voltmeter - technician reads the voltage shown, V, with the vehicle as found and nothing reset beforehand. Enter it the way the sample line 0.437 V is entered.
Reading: 85 V
